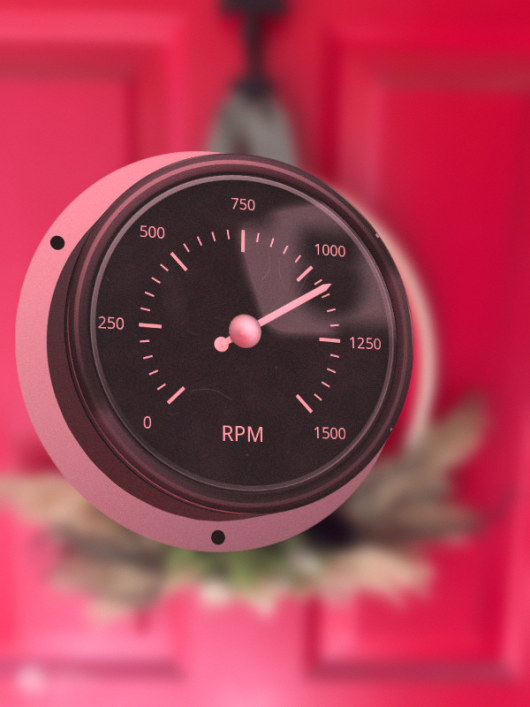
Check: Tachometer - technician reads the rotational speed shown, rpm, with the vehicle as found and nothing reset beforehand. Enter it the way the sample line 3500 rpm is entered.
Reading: 1075 rpm
